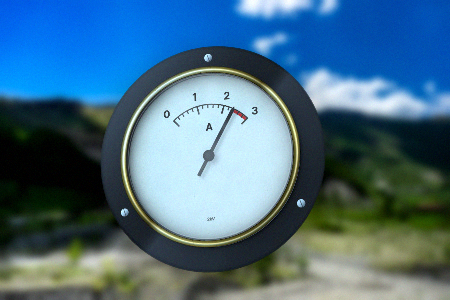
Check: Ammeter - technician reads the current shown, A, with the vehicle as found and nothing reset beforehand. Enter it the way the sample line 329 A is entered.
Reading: 2.4 A
